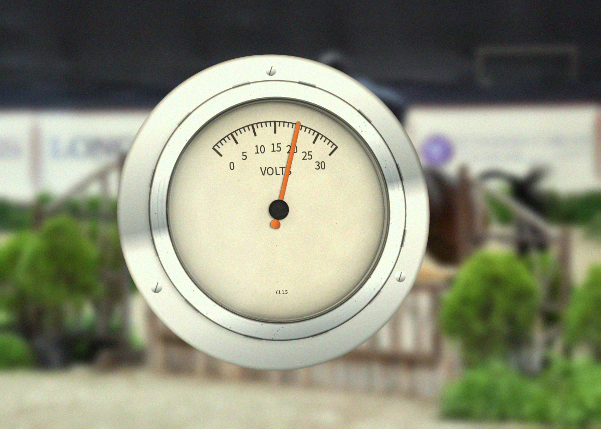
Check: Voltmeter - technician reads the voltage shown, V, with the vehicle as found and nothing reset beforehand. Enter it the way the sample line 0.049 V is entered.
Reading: 20 V
